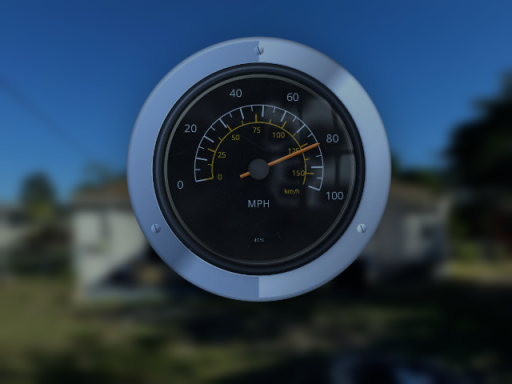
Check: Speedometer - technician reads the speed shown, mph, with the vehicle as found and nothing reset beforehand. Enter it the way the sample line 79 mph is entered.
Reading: 80 mph
